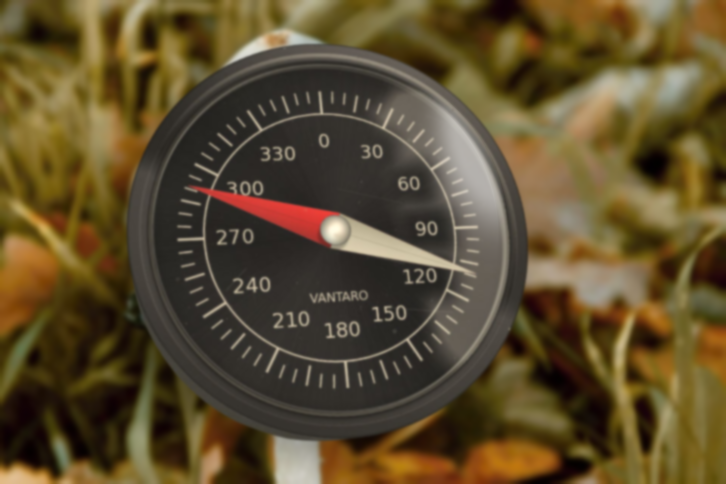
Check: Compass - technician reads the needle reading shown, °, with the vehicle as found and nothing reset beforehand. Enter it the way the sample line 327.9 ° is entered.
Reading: 290 °
